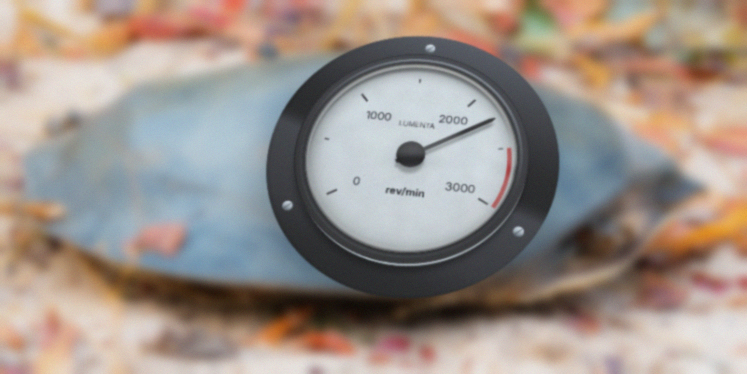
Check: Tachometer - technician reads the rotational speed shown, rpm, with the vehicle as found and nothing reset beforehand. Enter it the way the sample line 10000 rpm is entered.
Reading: 2250 rpm
